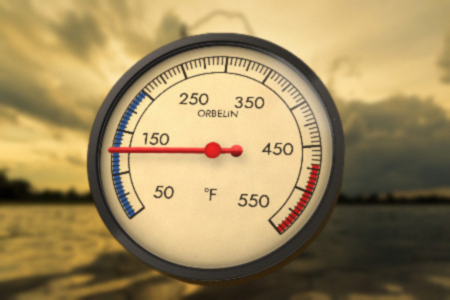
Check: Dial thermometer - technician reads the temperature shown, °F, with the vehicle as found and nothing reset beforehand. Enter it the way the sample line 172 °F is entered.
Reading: 125 °F
